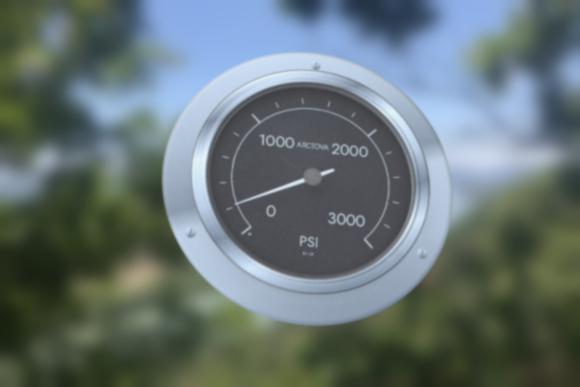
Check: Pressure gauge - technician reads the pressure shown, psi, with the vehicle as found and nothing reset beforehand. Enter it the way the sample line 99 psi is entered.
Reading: 200 psi
